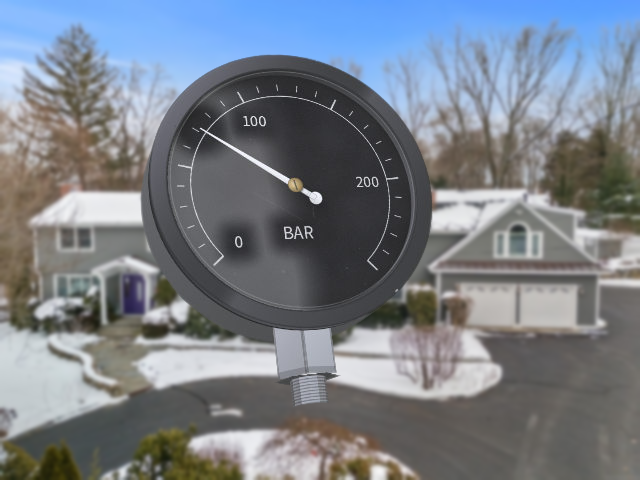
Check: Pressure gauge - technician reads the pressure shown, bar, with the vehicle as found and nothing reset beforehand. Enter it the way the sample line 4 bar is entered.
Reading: 70 bar
